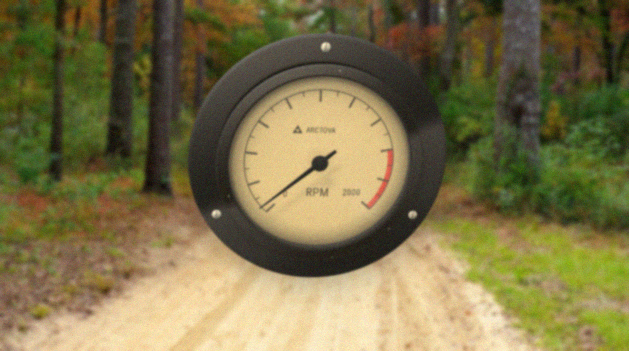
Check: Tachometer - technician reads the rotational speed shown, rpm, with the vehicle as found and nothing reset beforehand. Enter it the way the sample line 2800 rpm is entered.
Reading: 50 rpm
